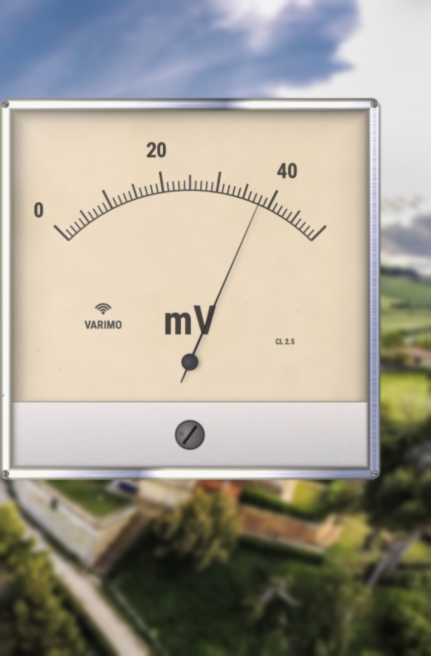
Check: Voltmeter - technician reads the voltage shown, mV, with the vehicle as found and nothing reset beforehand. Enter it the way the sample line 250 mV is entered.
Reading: 38 mV
